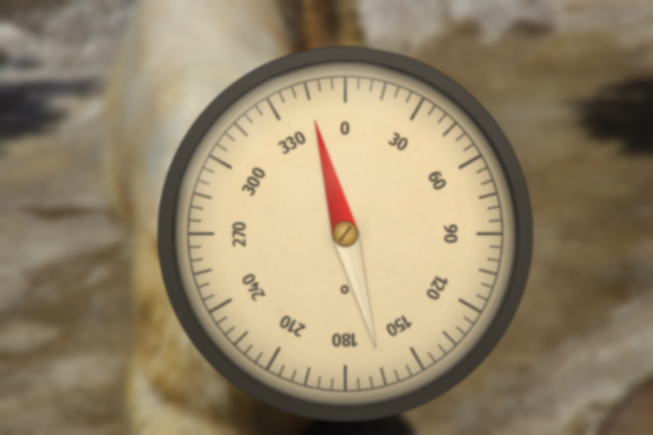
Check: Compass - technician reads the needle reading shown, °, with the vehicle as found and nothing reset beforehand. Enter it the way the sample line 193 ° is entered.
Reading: 345 °
